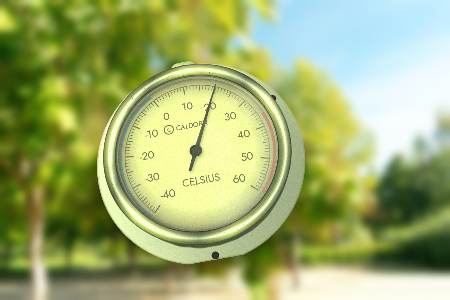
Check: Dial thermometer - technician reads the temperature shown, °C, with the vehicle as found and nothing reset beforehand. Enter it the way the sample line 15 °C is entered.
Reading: 20 °C
